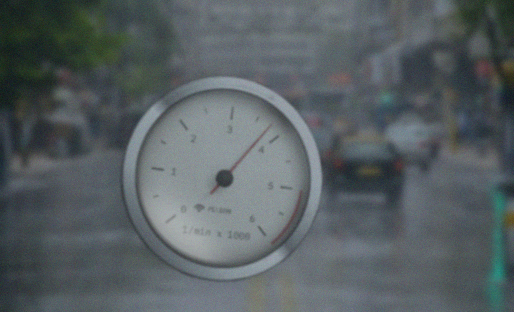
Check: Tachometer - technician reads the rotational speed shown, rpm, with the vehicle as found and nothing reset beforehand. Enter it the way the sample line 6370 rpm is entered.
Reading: 3750 rpm
